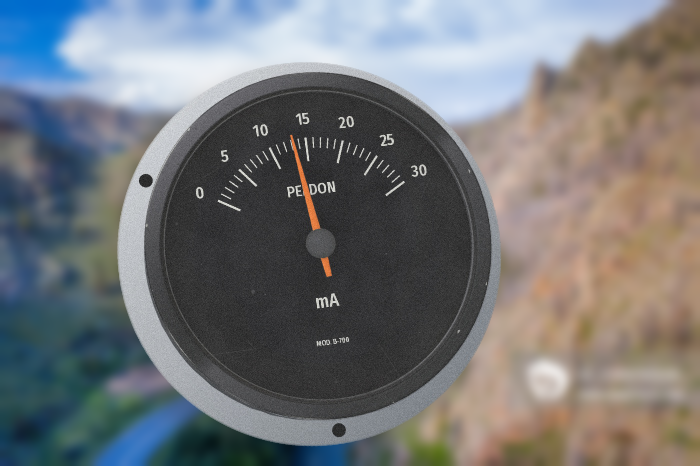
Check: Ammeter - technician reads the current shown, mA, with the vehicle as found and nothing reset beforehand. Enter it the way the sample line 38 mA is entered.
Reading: 13 mA
